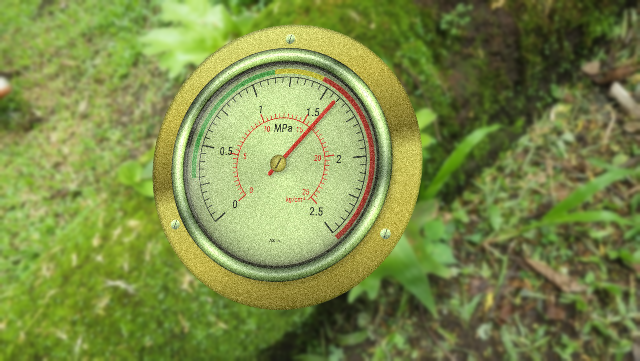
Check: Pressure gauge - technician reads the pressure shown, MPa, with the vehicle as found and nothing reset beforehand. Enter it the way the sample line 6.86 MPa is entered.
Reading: 1.6 MPa
